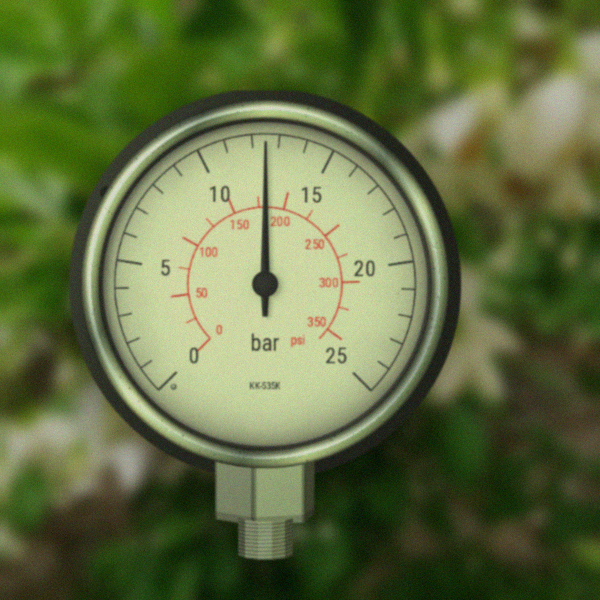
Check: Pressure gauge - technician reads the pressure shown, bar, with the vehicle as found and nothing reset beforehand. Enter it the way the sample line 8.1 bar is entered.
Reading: 12.5 bar
